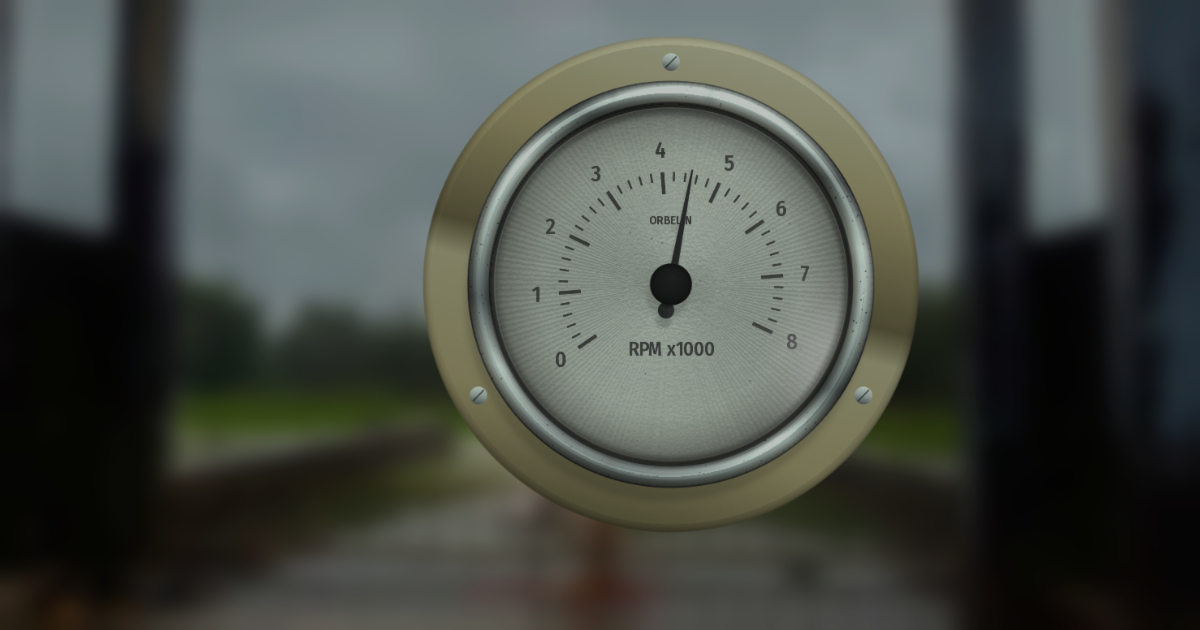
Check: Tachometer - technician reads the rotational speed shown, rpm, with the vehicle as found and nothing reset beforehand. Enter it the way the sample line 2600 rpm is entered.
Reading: 4500 rpm
